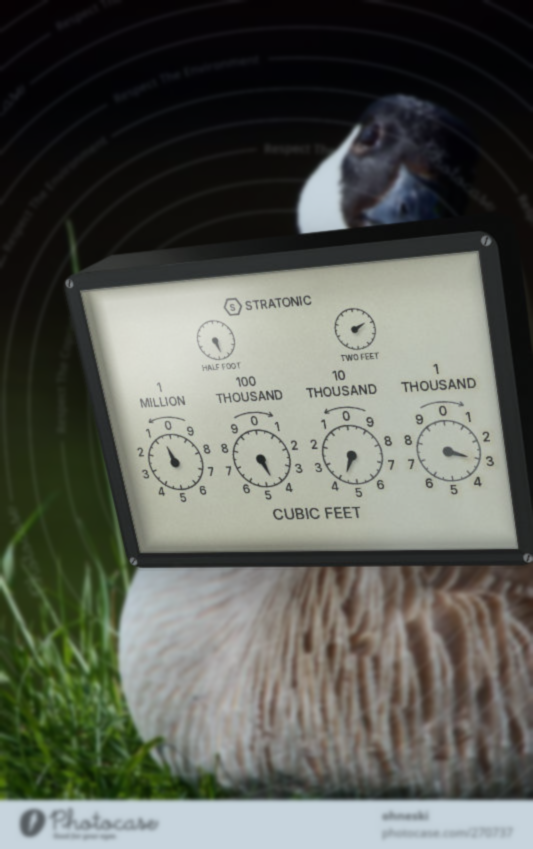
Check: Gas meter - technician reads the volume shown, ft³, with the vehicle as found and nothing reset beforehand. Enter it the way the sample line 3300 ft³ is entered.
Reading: 44300 ft³
